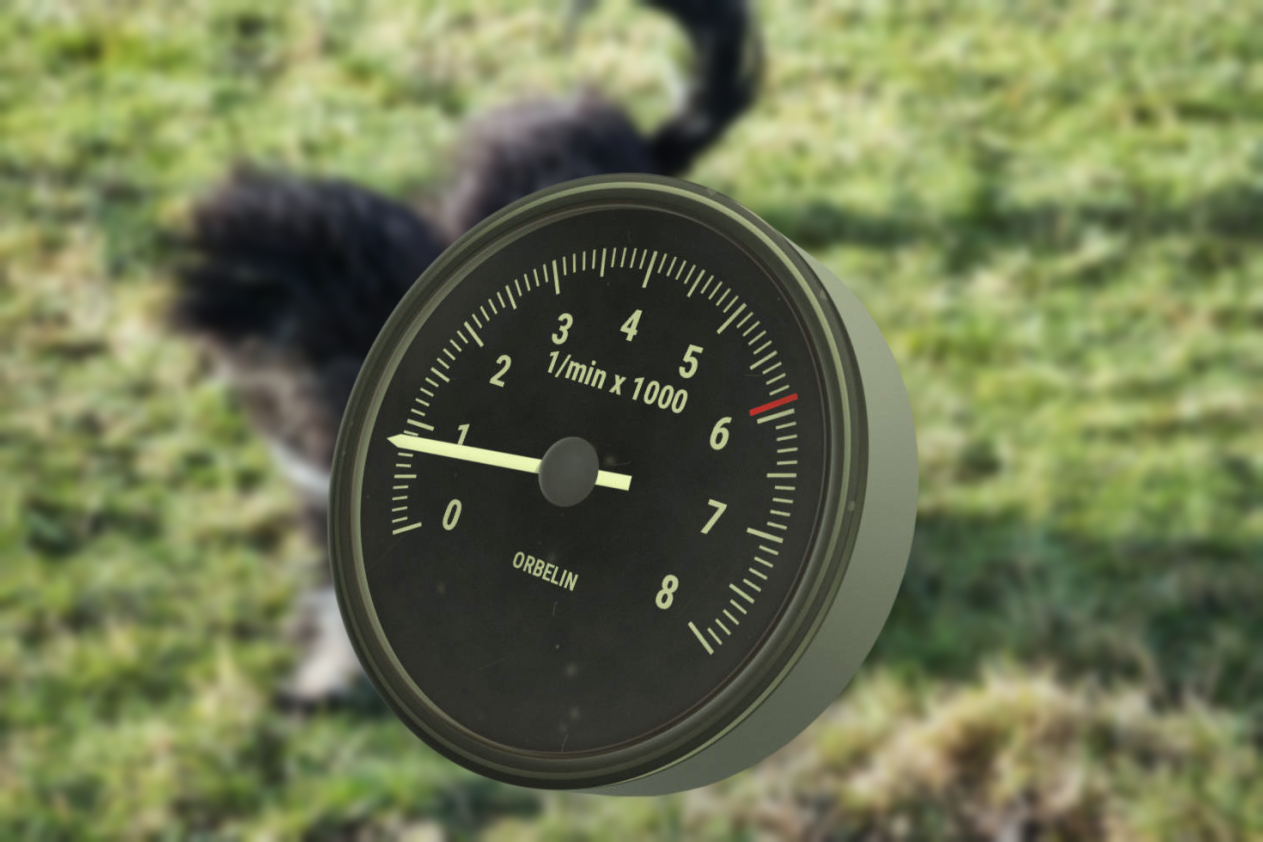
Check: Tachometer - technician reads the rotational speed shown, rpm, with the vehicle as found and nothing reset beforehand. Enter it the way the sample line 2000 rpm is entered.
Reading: 800 rpm
